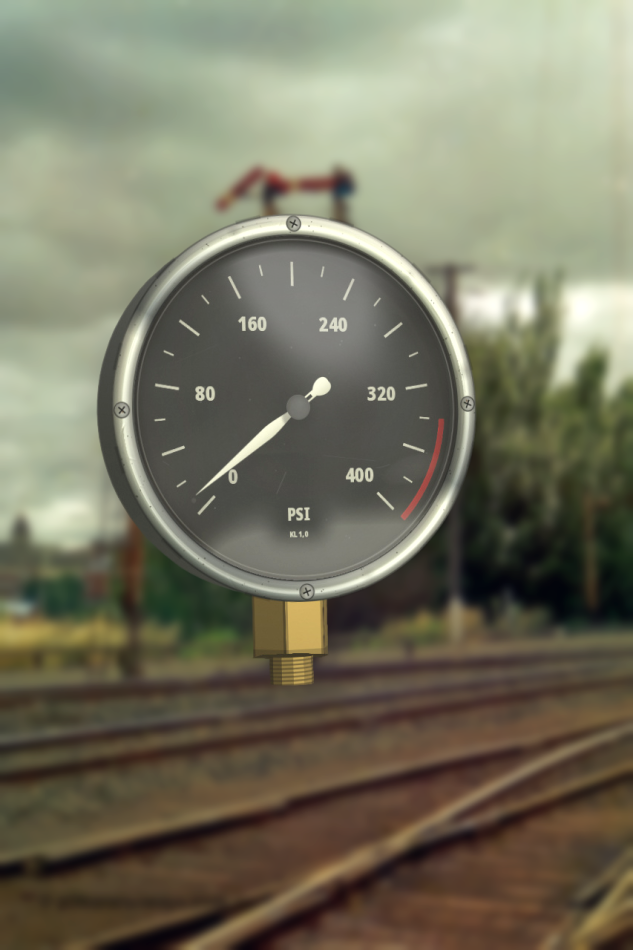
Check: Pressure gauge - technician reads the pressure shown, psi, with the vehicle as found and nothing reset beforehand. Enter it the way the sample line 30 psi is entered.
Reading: 10 psi
